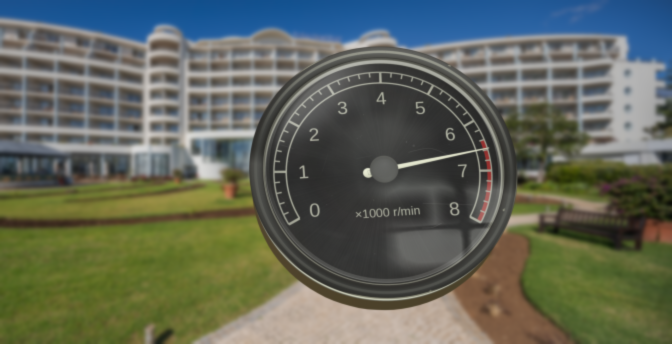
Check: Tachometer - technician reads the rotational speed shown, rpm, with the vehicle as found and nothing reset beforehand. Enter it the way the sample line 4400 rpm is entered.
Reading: 6600 rpm
